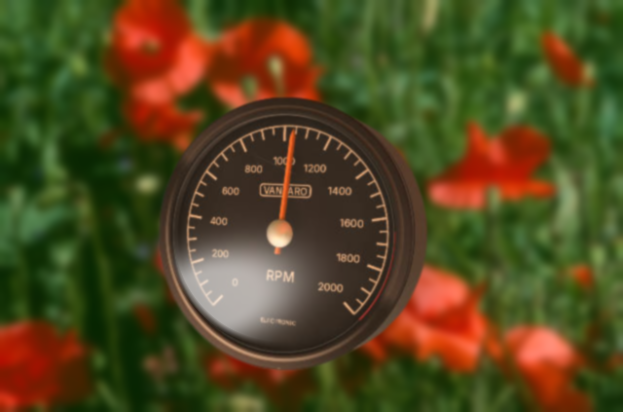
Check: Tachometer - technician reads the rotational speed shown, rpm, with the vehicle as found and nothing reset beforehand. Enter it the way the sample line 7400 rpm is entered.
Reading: 1050 rpm
